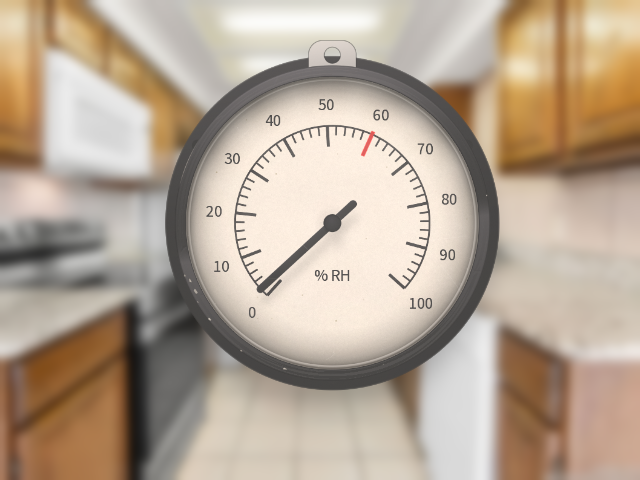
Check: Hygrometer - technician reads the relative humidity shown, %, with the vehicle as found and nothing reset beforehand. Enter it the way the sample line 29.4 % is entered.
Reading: 2 %
